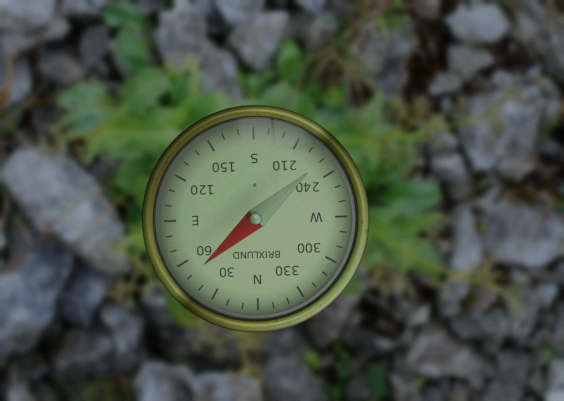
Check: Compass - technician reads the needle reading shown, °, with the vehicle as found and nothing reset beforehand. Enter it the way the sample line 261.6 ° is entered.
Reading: 50 °
